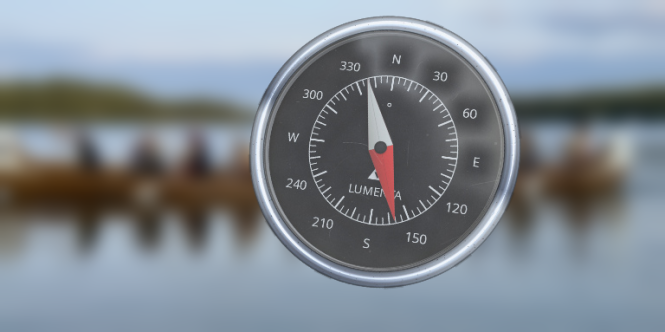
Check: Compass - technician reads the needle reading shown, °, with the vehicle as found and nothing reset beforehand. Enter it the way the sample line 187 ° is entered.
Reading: 160 °
